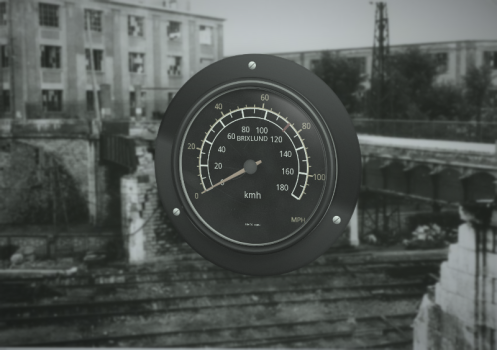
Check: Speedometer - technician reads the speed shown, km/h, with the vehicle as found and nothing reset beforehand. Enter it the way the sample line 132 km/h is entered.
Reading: 0 km/h
